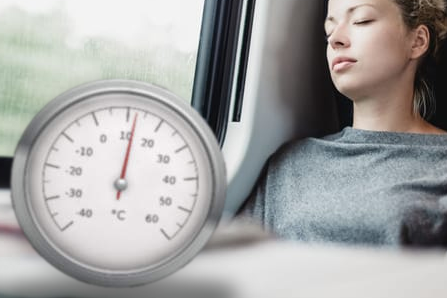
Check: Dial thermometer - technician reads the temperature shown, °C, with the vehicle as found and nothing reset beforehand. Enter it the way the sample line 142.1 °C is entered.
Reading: 12.5 °C
